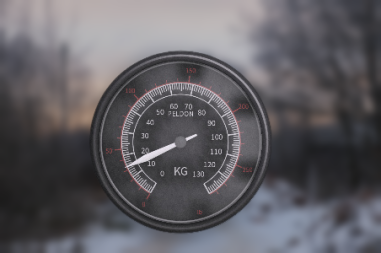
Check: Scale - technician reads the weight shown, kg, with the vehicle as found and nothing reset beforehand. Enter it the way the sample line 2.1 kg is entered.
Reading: 15 kg
